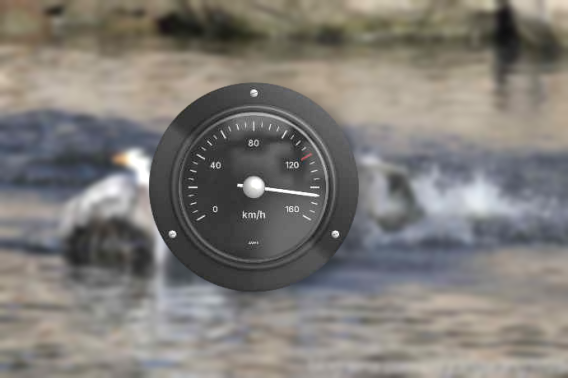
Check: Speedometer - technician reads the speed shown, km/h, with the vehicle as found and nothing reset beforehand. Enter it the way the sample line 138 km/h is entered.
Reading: 145 km/h
